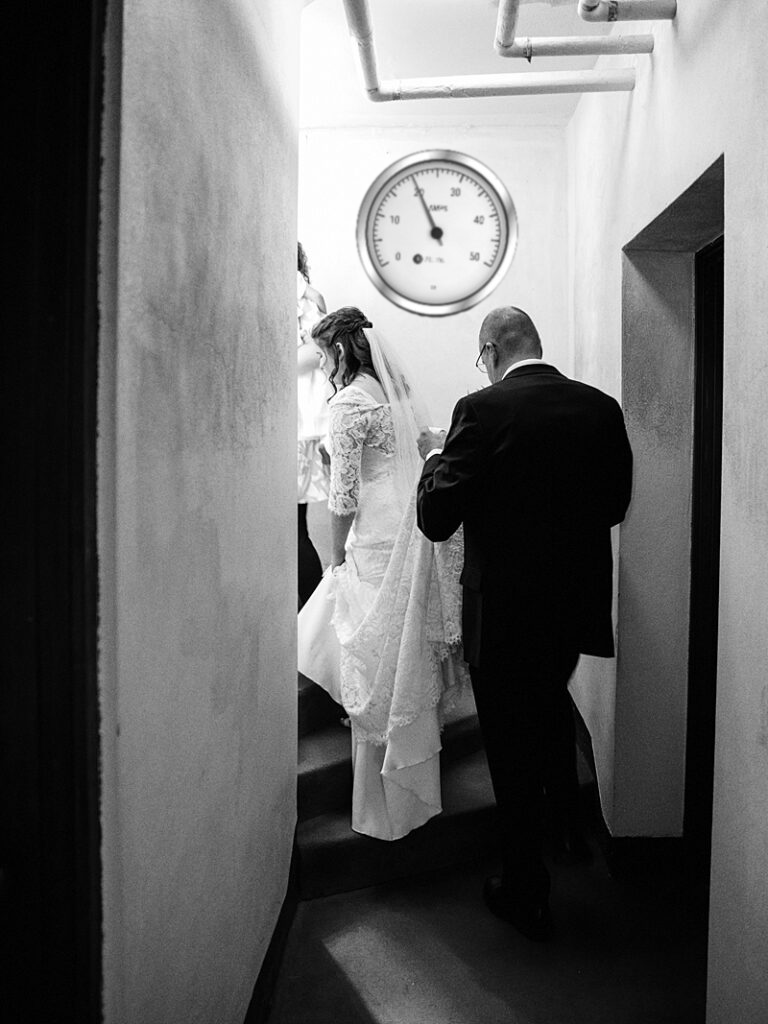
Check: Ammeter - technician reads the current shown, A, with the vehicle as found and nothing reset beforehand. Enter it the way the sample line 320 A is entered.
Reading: 20 A
